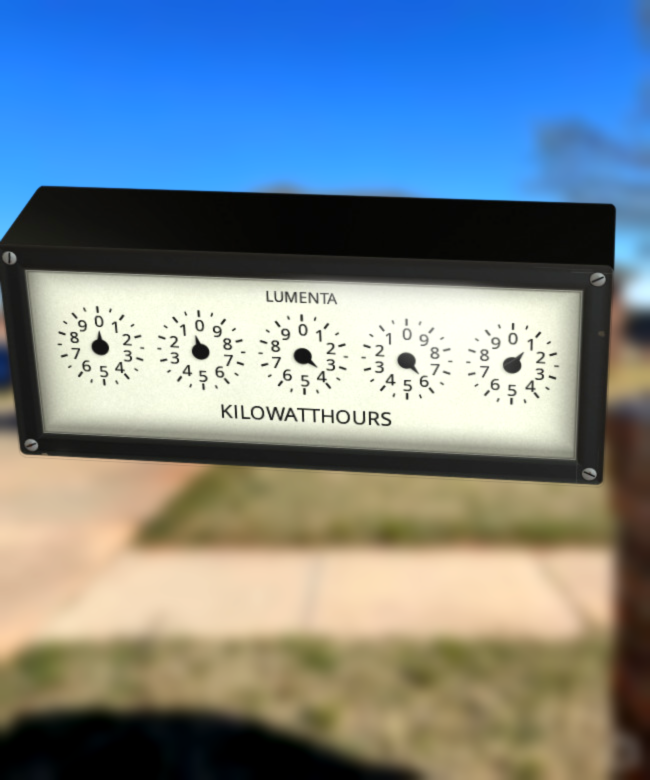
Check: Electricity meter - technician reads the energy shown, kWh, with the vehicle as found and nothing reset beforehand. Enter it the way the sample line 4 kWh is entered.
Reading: 361 kWh
